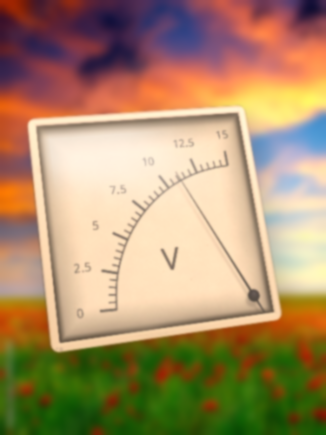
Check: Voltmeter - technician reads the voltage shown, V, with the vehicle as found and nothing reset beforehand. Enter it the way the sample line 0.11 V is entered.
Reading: 11 V
